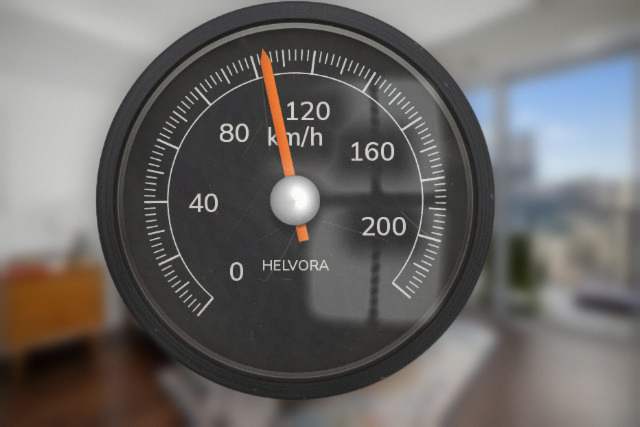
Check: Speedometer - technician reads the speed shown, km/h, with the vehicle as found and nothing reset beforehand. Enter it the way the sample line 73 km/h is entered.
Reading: 104 km/h
